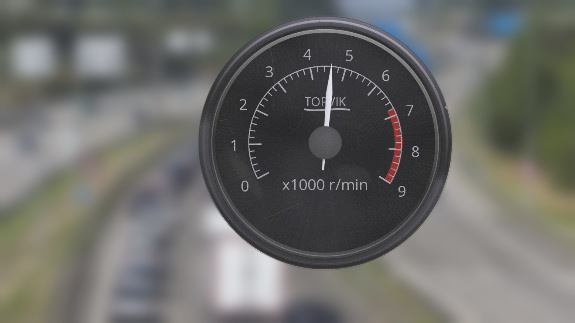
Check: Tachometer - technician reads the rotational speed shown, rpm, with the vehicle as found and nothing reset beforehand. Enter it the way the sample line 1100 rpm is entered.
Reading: 4600 rpm
